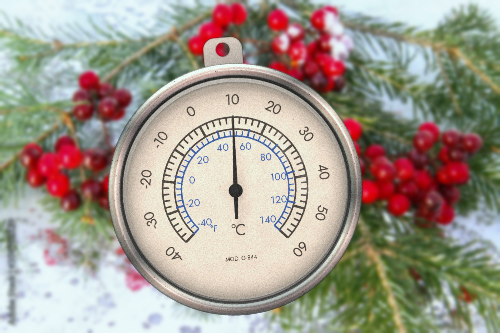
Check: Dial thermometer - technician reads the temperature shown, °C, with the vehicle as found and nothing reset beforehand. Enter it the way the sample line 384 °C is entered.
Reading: 10 °C
